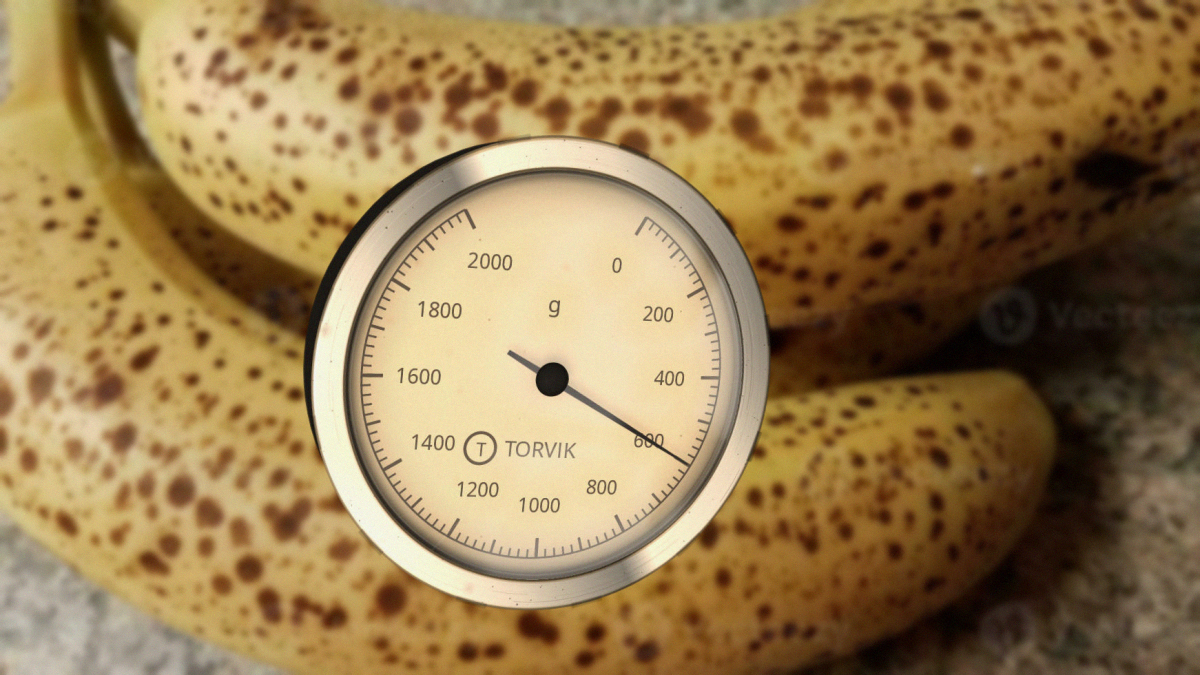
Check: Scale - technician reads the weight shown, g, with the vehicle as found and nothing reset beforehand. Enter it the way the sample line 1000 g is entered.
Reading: 600 g
